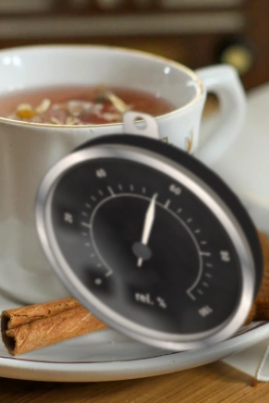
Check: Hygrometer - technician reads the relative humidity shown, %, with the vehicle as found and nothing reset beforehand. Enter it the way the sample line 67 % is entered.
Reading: 56 %
